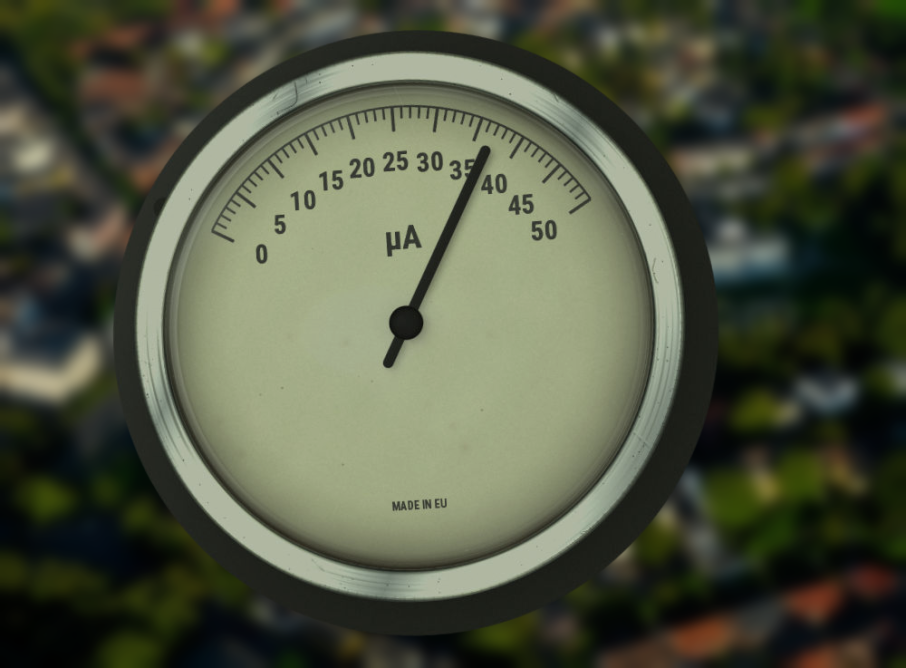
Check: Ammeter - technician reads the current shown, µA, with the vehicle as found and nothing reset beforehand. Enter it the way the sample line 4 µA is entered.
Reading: 37 µA
